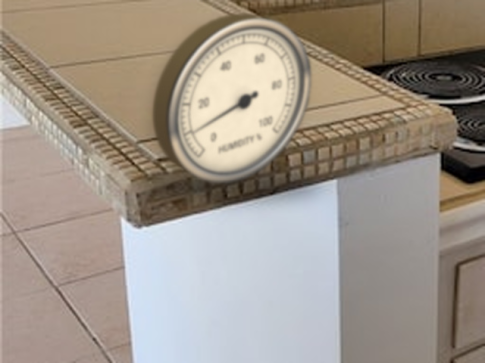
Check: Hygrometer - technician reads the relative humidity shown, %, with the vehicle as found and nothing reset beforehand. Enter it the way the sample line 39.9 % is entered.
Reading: 10 %
